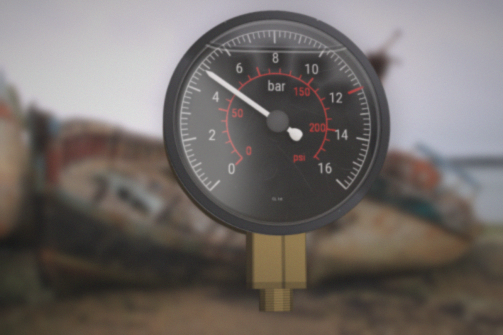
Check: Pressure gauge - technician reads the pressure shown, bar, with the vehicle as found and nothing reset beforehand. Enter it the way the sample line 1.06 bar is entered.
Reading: 4.8 bar
